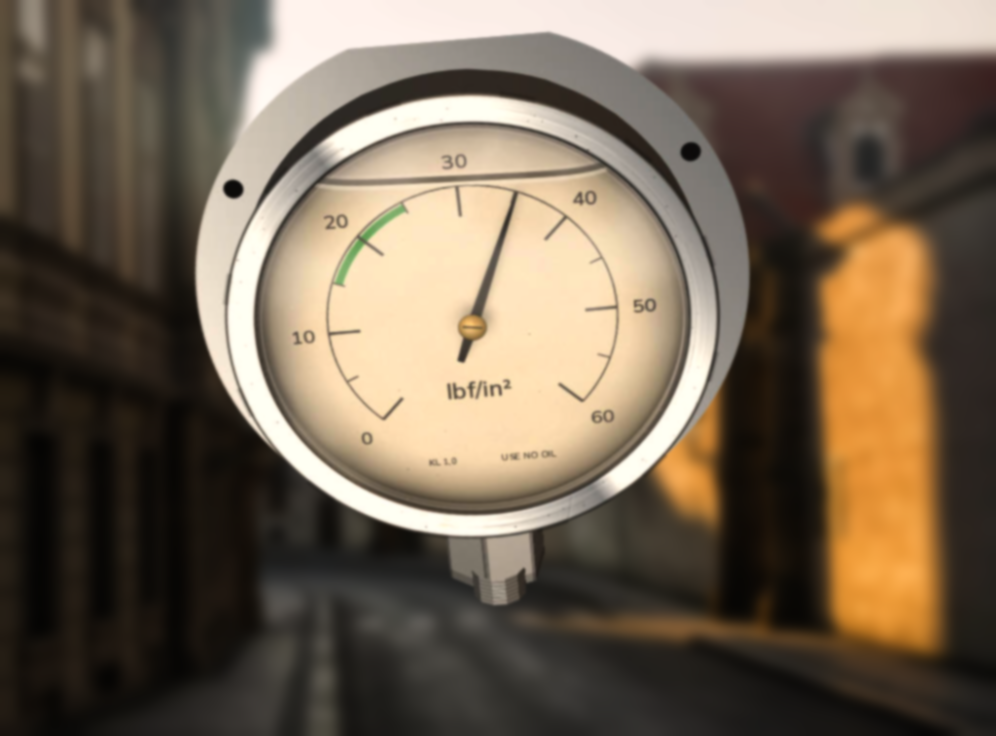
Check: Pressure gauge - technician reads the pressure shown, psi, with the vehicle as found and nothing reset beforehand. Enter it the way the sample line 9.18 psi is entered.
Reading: 35 psi
